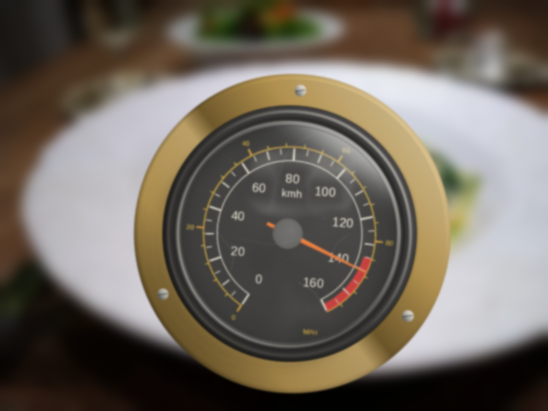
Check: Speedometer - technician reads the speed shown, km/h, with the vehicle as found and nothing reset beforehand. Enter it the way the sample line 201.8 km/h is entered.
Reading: 140 km/h
